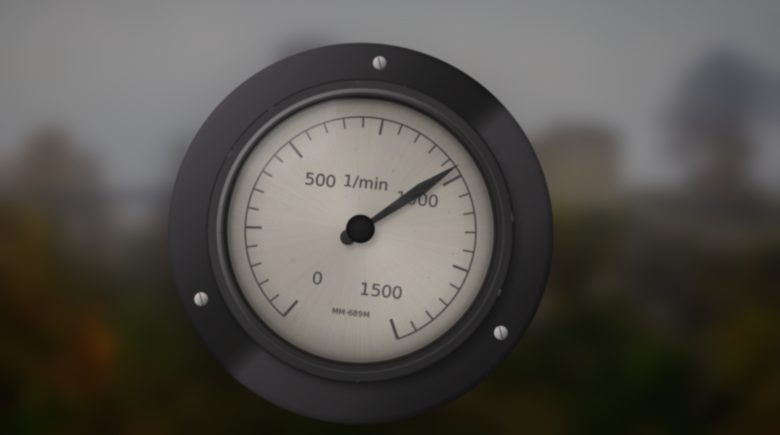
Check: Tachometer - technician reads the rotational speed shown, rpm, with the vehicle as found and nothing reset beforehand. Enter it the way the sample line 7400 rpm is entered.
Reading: 975 rpm
